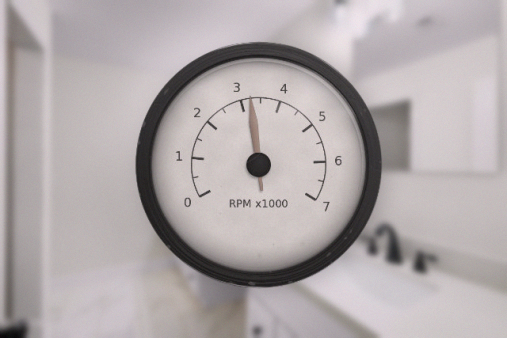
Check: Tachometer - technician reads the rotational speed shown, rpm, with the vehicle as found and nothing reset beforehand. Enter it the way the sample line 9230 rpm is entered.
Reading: 3250 rpm
